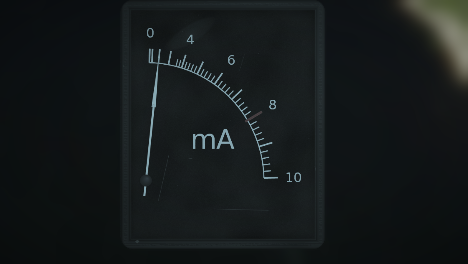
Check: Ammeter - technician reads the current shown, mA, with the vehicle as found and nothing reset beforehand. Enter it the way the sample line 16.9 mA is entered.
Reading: 2 mA
